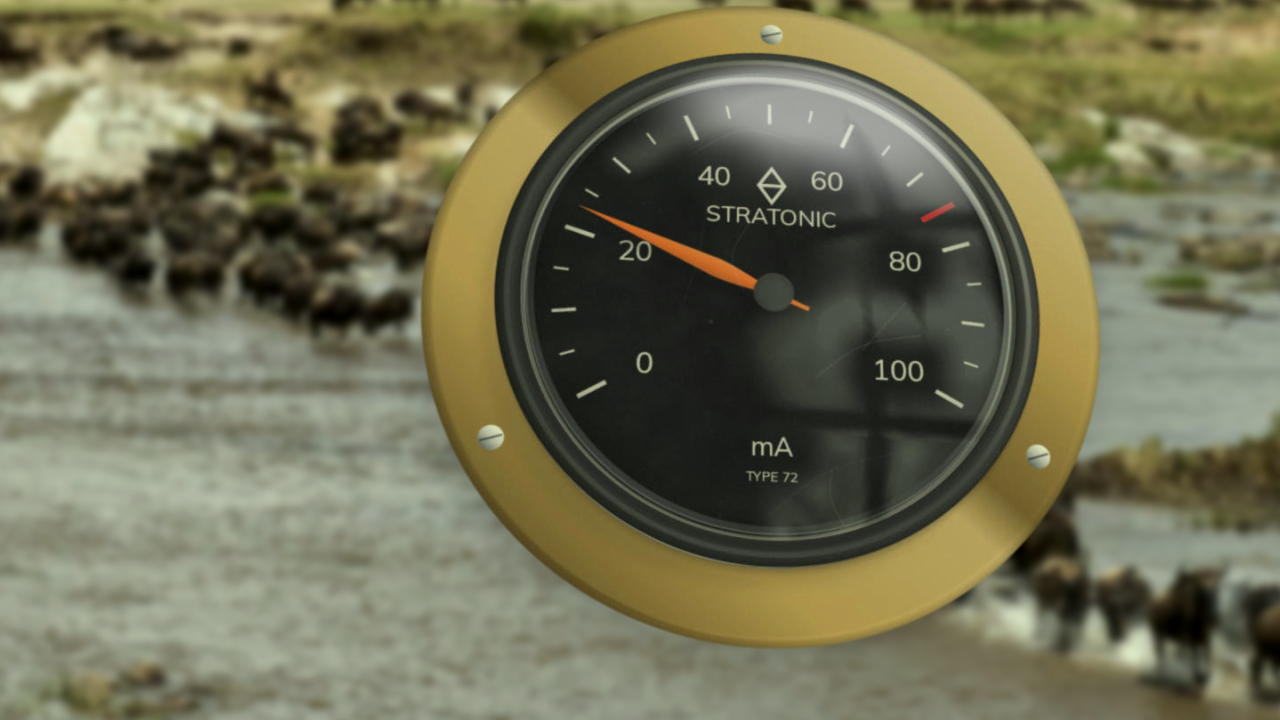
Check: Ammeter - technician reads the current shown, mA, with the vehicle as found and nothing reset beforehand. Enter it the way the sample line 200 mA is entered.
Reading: 22.5 mA
